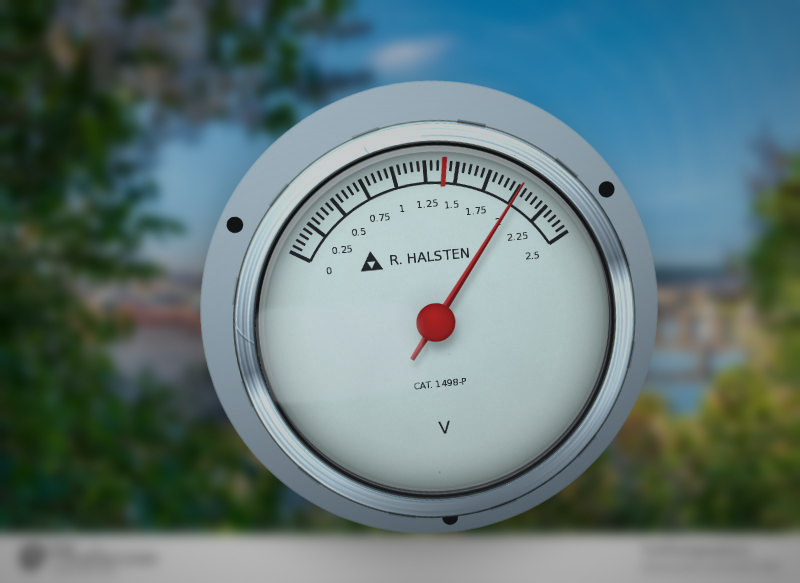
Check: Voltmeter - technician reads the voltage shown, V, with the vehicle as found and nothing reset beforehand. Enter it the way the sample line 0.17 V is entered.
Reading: 2 V
